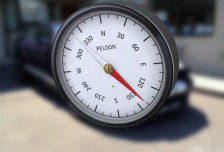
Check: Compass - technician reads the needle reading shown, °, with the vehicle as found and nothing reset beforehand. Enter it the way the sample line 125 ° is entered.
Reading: 140 °
